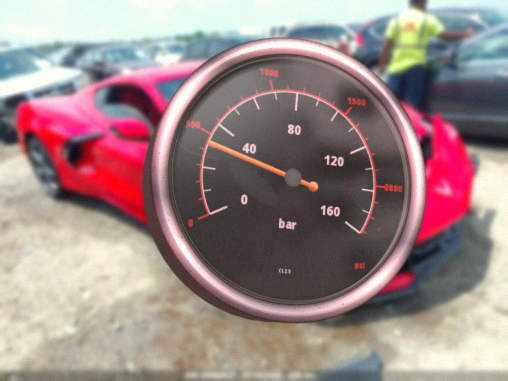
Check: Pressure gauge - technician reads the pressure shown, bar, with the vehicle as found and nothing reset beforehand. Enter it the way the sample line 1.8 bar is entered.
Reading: 30 bar
